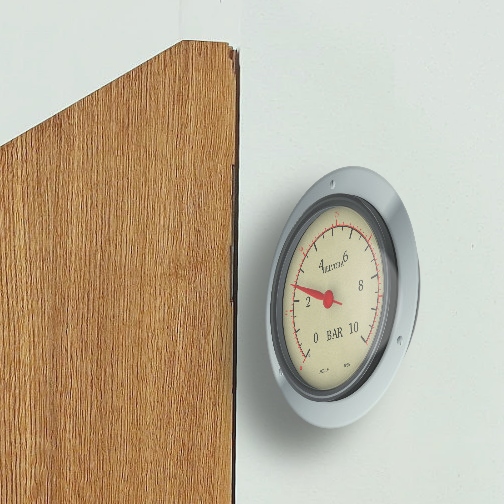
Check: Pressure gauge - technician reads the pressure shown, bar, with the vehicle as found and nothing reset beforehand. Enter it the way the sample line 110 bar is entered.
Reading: 2.5 bar
